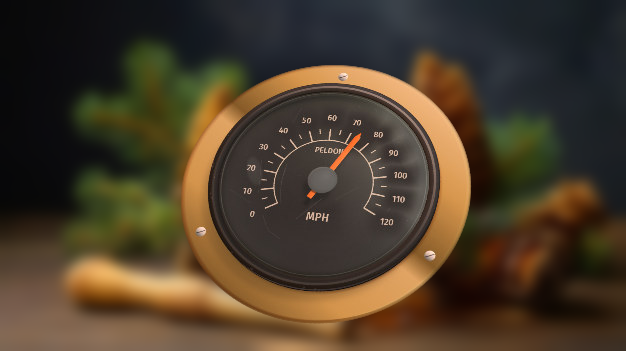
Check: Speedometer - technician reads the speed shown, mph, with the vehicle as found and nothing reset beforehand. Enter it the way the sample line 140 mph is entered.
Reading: 75 mph
